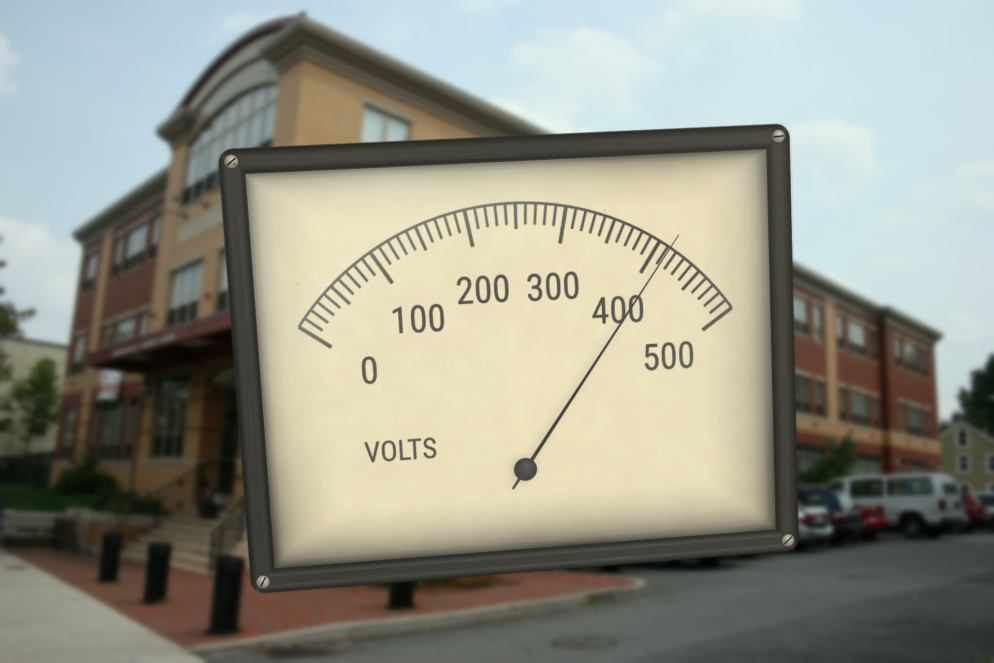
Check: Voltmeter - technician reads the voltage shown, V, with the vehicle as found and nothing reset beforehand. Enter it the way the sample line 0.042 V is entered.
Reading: 410 V
